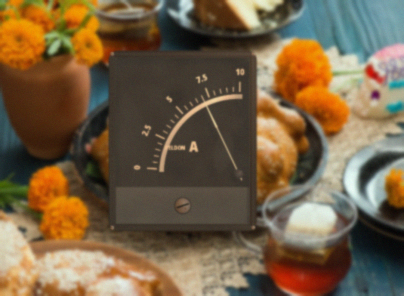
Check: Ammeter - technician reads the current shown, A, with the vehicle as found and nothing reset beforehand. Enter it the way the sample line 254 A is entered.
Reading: 7 A
